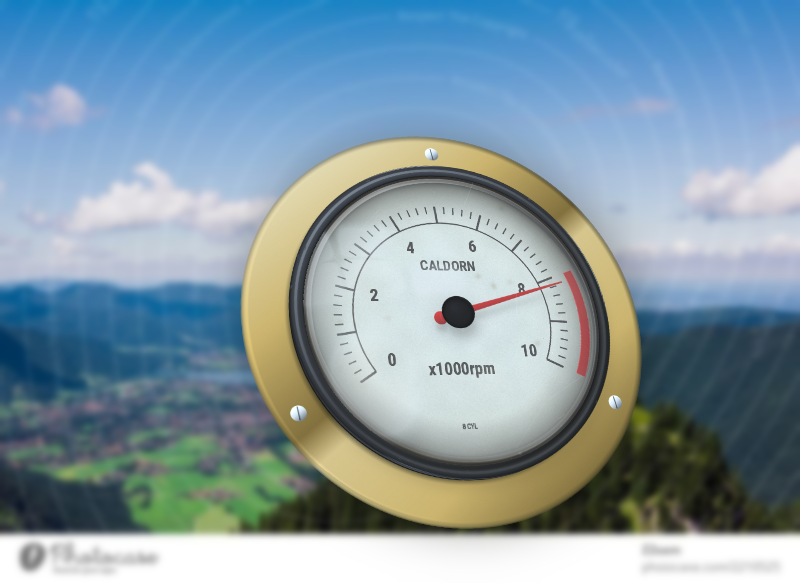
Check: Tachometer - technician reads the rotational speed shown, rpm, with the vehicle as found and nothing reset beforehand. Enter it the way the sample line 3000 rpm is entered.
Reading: 8200 rpm
